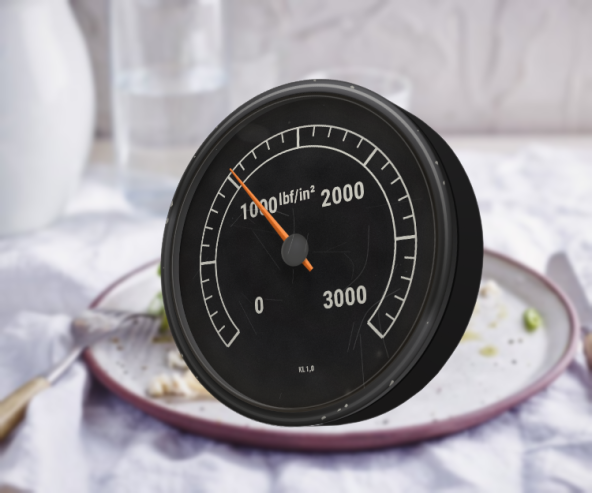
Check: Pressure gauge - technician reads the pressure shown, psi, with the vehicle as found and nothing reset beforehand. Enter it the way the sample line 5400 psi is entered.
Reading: 1050 psi
